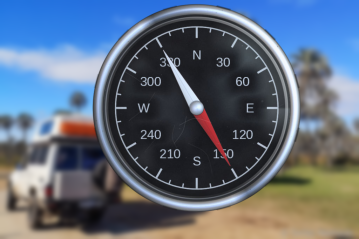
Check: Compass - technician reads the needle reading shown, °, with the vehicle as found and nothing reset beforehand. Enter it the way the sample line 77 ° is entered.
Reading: 150 °
